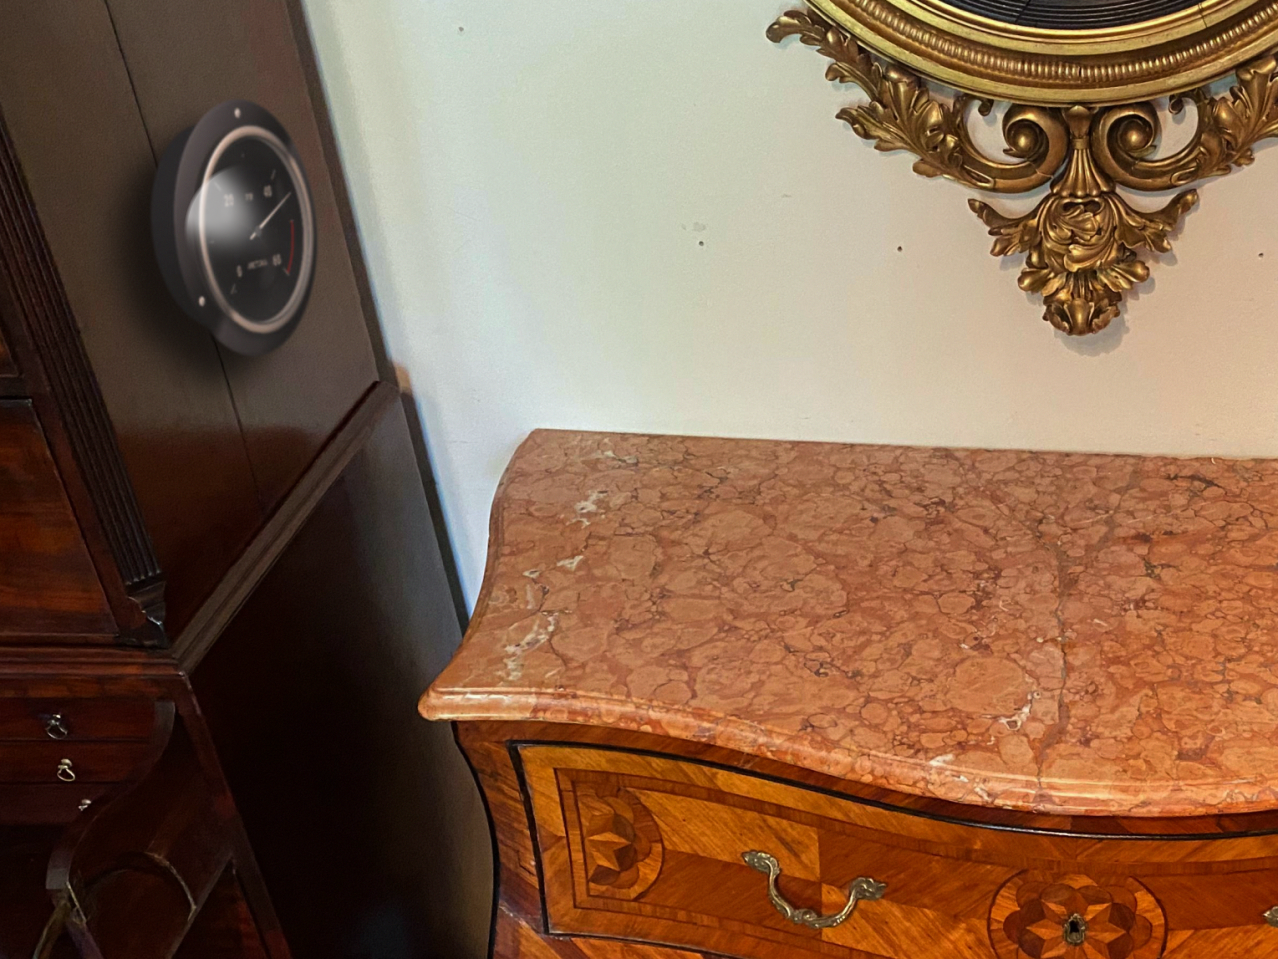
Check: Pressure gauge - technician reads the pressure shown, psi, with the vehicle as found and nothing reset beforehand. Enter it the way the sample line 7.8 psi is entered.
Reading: 45 psi
